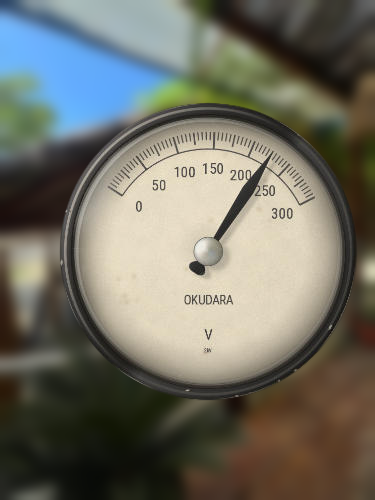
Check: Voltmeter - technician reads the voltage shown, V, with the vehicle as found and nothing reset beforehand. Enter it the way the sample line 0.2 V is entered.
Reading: 225 V
